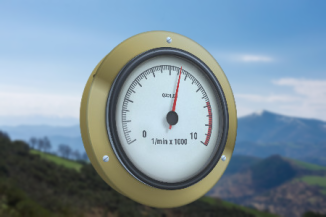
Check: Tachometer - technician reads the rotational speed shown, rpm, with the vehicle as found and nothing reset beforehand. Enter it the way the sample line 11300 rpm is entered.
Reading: 5500 rpm
